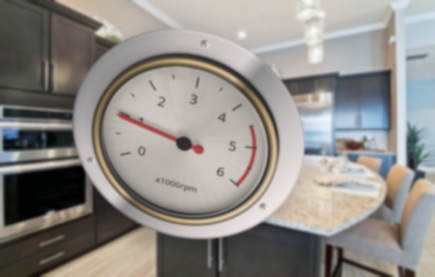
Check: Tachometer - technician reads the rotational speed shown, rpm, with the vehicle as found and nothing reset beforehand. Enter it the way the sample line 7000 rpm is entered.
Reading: 1000 rpm
